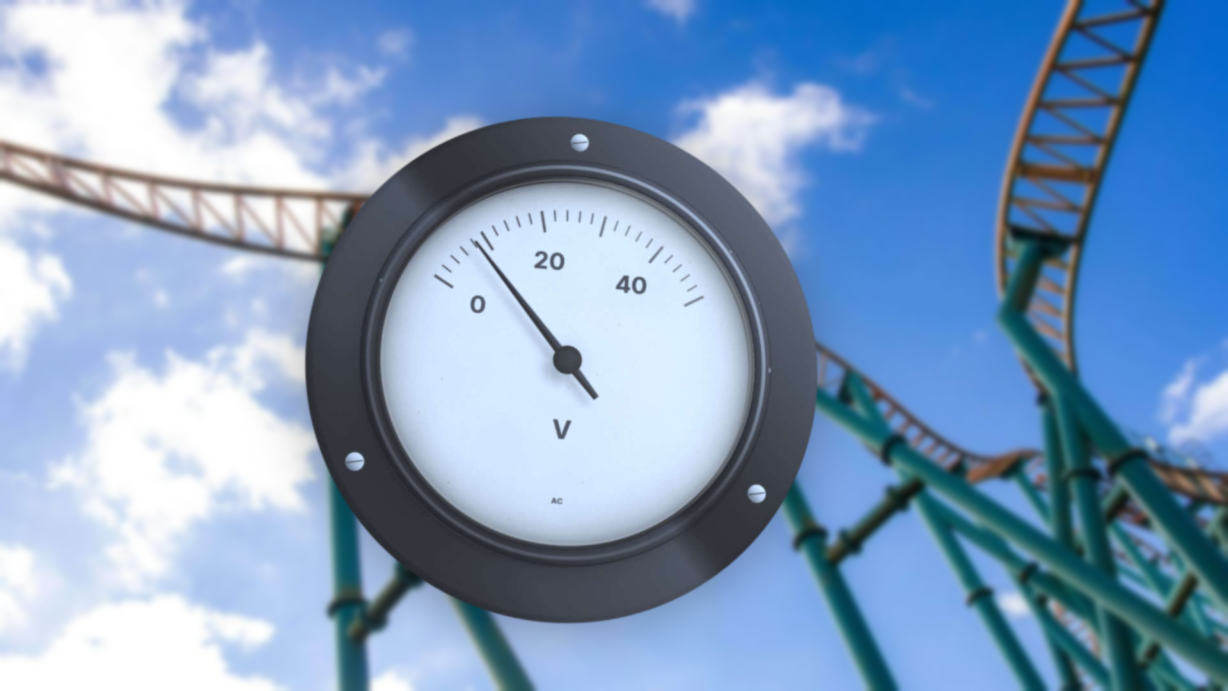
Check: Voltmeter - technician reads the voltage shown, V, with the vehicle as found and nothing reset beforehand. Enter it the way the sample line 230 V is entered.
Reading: 8 V
